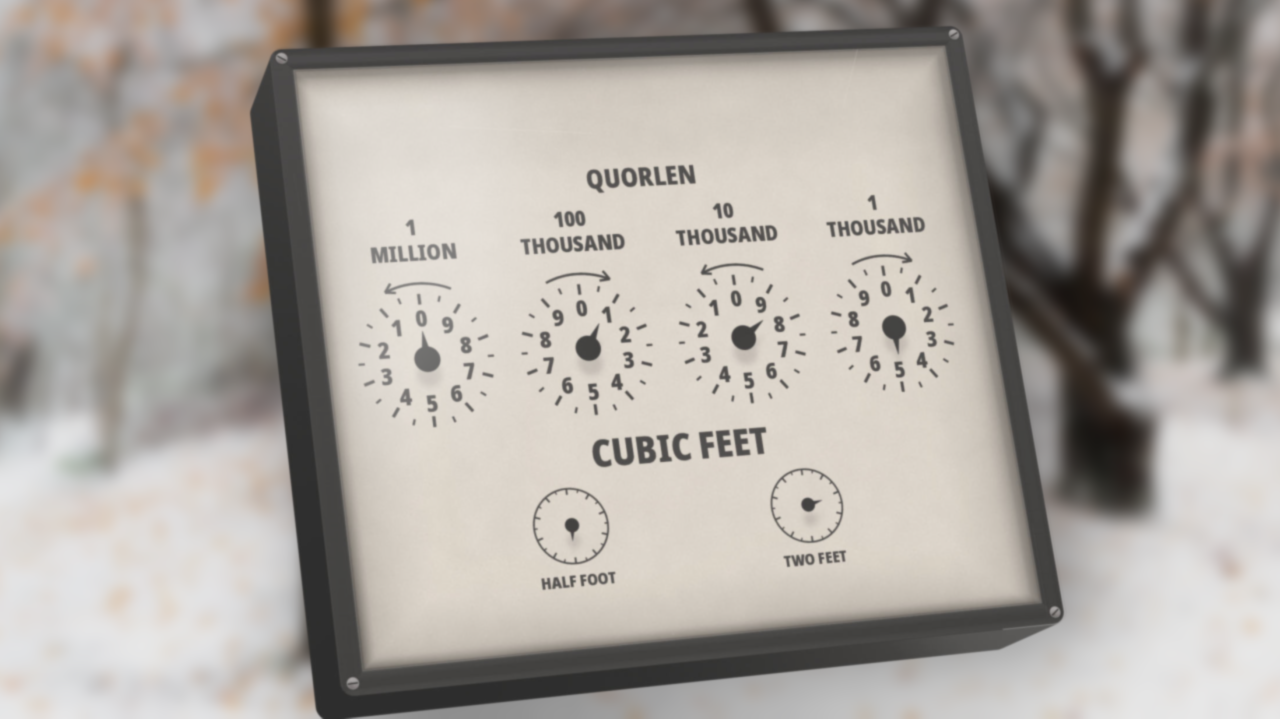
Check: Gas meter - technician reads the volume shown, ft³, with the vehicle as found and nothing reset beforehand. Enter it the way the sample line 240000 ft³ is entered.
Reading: 8500 ft³
